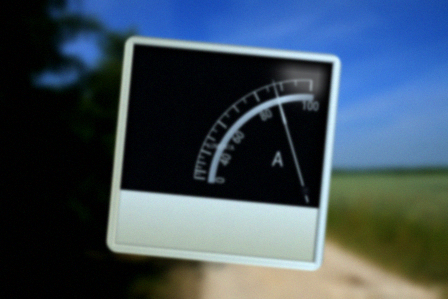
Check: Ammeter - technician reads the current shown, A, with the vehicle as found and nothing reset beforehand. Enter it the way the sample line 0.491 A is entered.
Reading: 87.5 A
